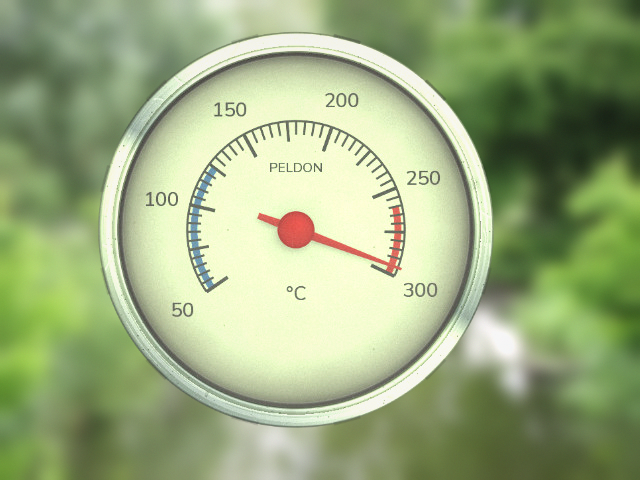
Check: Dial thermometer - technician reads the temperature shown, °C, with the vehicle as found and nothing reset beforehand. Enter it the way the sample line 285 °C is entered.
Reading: 295 °C
